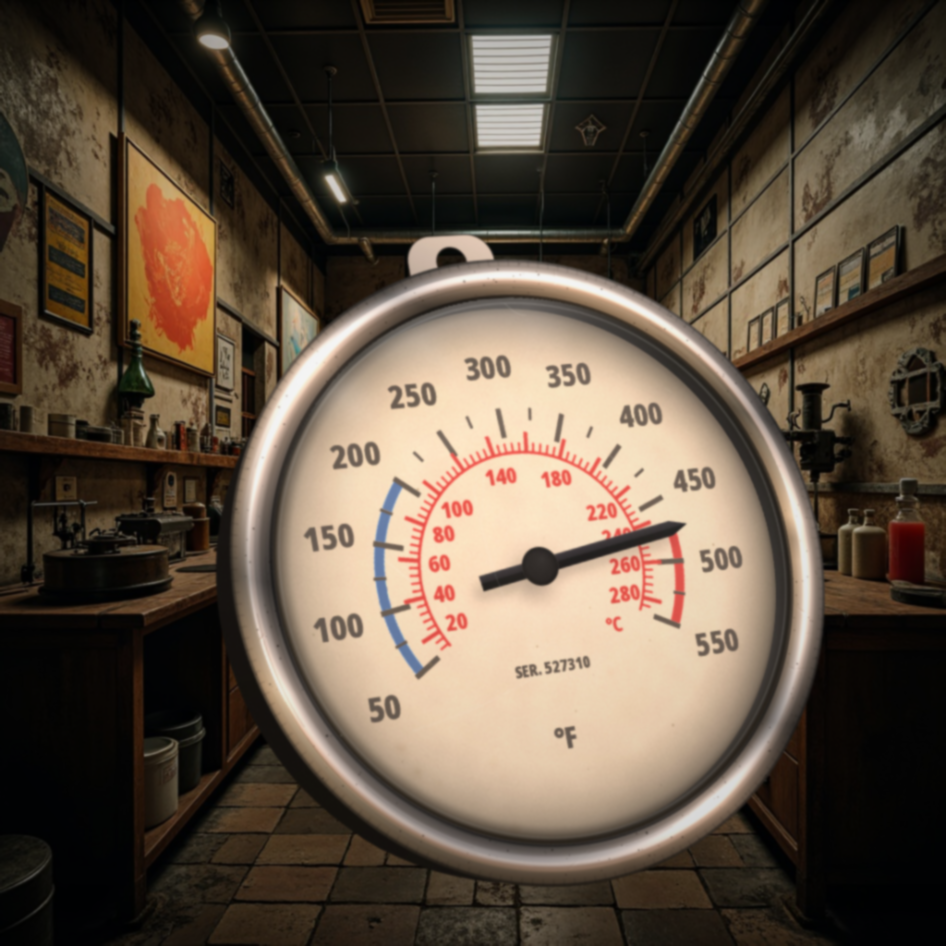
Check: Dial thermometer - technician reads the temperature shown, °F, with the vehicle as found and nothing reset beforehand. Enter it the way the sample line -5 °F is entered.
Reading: 475 °F
